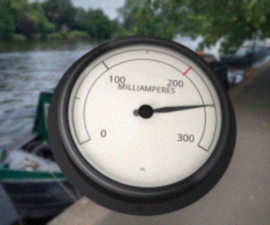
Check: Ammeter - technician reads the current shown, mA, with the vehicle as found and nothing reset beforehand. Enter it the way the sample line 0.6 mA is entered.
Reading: 250 mA
